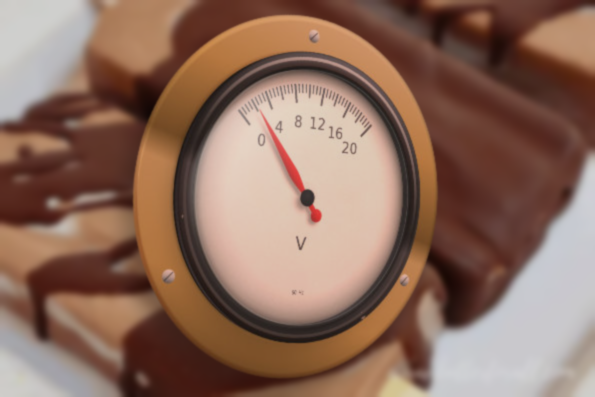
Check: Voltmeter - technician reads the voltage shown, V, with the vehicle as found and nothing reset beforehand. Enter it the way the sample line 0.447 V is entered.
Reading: 2 V
